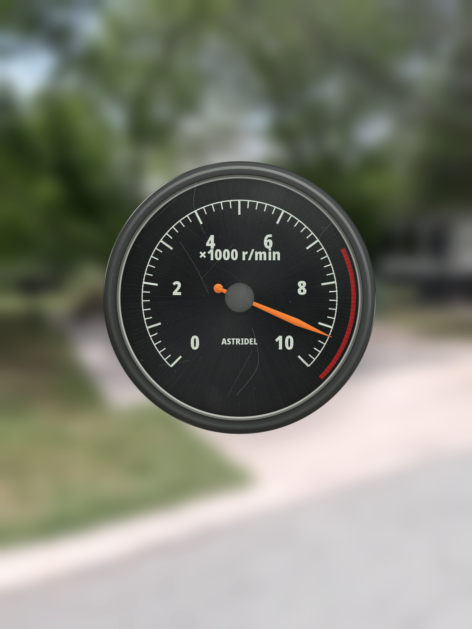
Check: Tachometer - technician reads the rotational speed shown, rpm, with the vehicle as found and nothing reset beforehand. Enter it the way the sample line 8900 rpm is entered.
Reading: 9200 rpm
